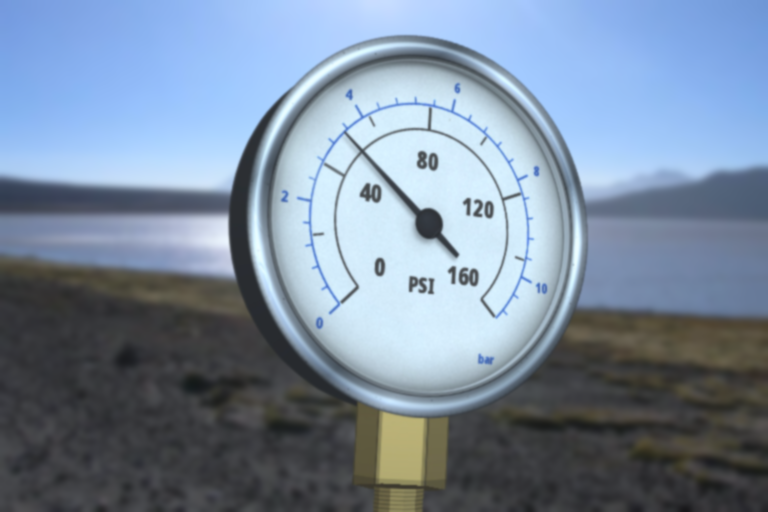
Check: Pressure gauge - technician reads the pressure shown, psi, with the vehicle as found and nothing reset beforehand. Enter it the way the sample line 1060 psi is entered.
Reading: 50 psi
